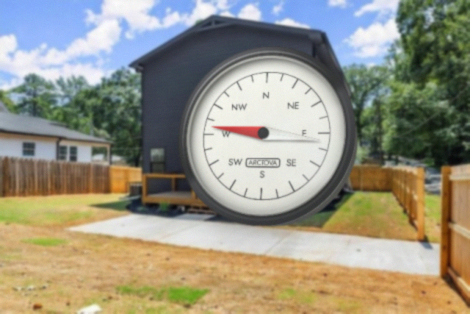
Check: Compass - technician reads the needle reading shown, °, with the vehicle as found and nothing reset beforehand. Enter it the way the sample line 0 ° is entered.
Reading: 277.5 °
